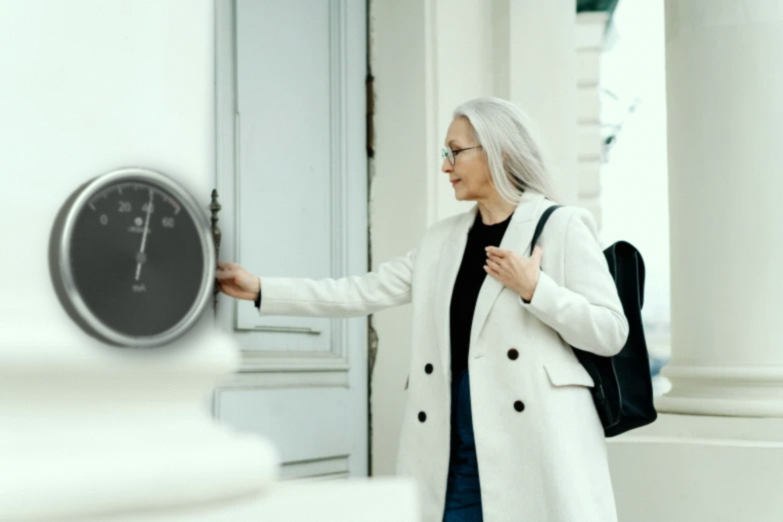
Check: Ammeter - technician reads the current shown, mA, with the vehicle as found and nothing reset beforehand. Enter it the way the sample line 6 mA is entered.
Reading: 40 mA
